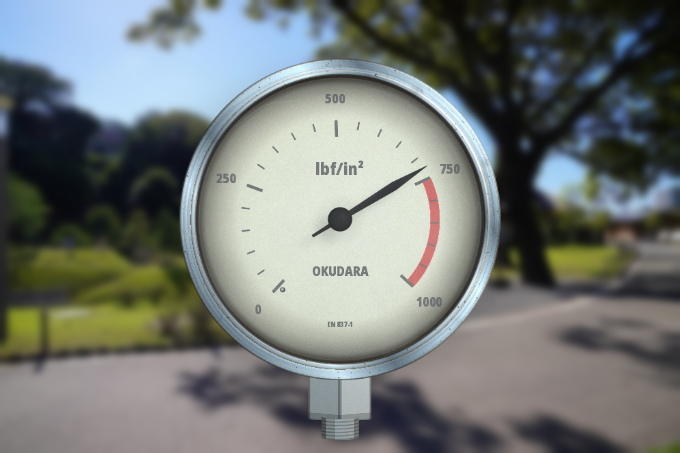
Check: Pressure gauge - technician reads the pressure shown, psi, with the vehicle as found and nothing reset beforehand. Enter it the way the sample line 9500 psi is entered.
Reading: 725 psi
